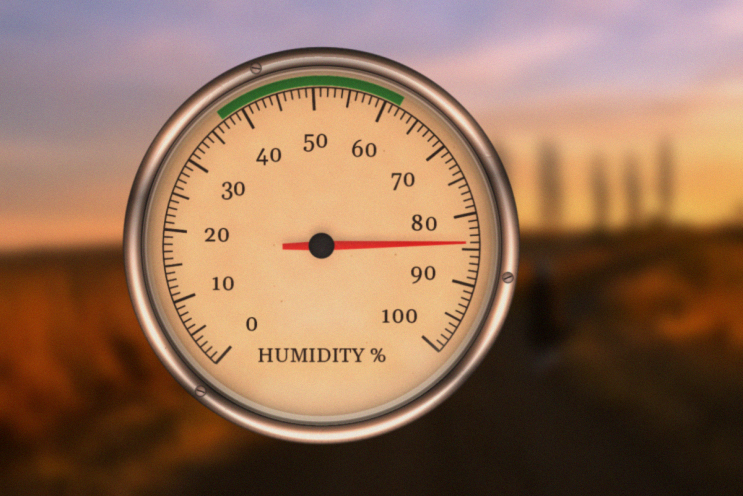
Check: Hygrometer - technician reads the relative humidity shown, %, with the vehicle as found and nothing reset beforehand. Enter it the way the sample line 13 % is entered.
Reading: 84 %
